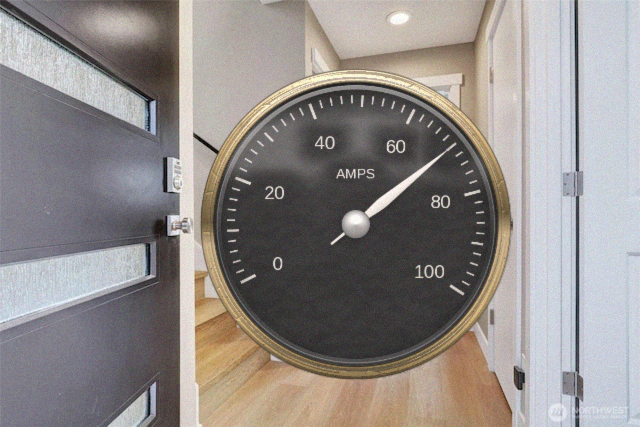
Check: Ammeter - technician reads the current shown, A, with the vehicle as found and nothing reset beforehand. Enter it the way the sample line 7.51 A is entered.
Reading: 70 A
